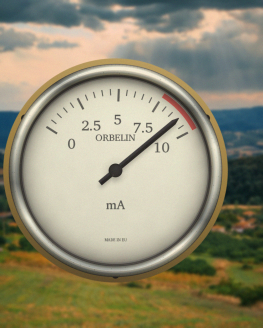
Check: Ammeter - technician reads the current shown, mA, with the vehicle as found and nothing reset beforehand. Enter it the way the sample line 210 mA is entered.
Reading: 9 mA
